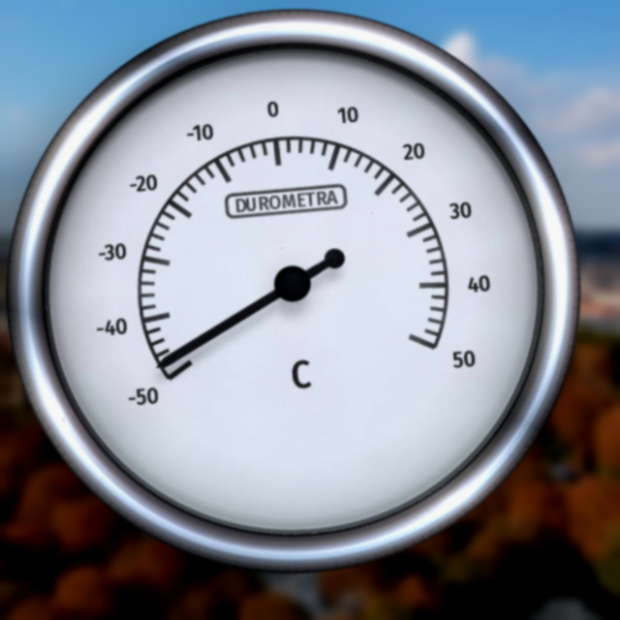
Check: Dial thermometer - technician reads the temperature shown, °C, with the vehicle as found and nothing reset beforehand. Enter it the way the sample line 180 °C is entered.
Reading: -48 °C
